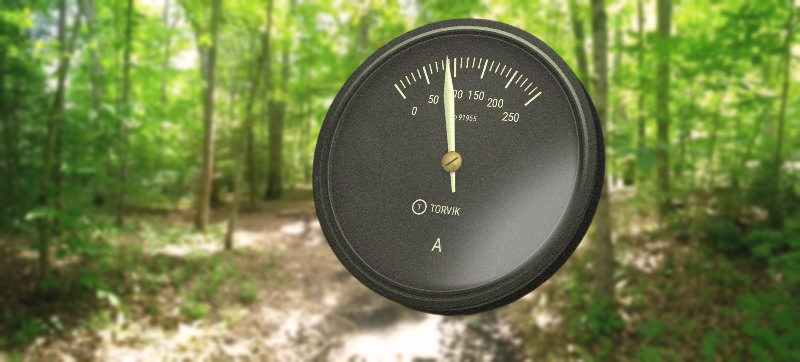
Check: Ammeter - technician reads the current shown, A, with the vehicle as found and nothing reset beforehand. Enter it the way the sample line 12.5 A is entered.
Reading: 90 A
